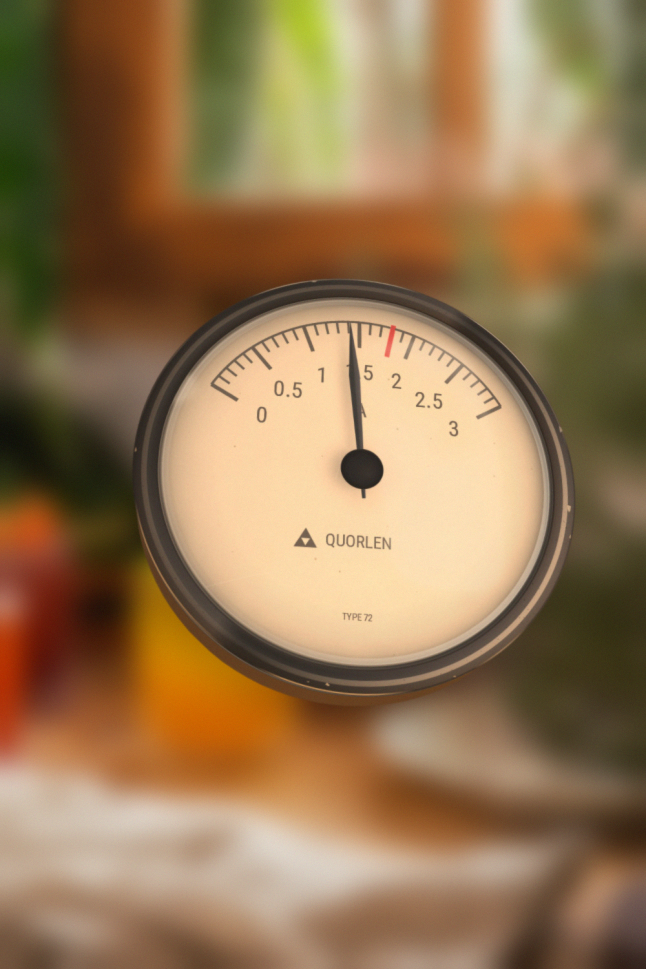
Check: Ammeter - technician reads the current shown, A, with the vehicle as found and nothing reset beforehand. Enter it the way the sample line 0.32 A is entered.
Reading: 1.4 A
